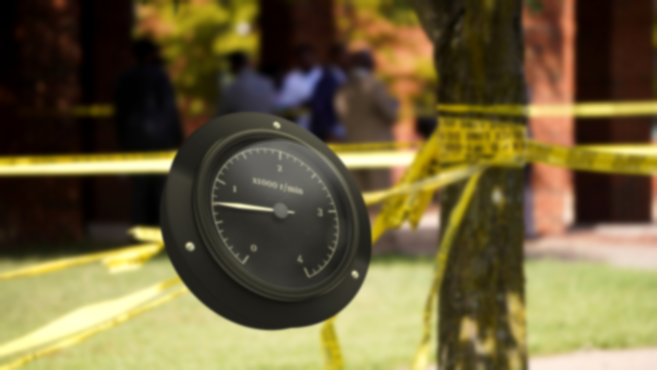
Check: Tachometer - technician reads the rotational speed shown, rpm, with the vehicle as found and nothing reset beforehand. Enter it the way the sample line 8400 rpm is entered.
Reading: 700 rpm
